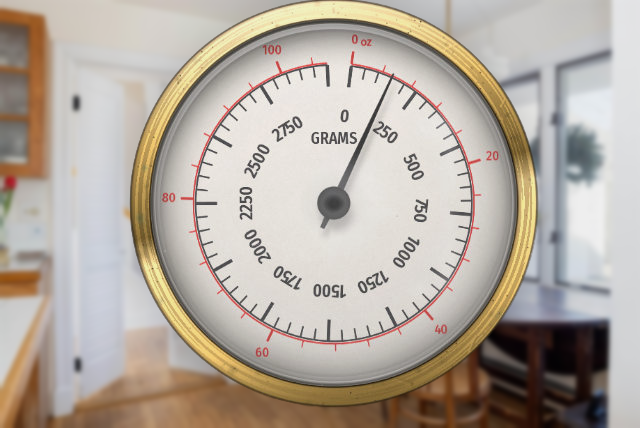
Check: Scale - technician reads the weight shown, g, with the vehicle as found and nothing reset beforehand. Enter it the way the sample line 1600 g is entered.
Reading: 150 g
